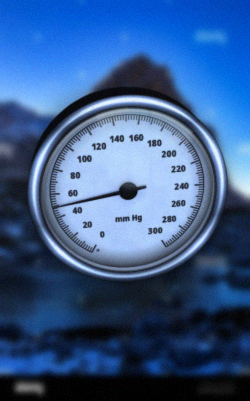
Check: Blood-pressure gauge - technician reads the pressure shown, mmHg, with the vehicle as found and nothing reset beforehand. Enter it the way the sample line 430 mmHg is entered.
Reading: 50 mmHg
